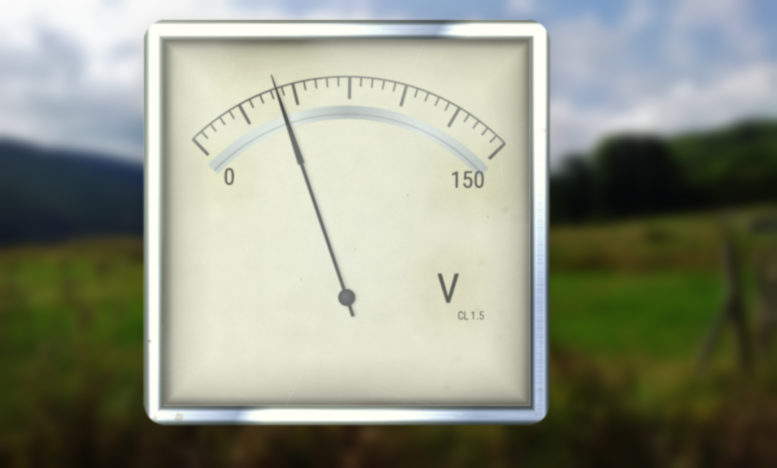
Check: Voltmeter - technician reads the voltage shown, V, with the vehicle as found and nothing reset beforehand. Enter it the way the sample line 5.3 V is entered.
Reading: 42.5 V
